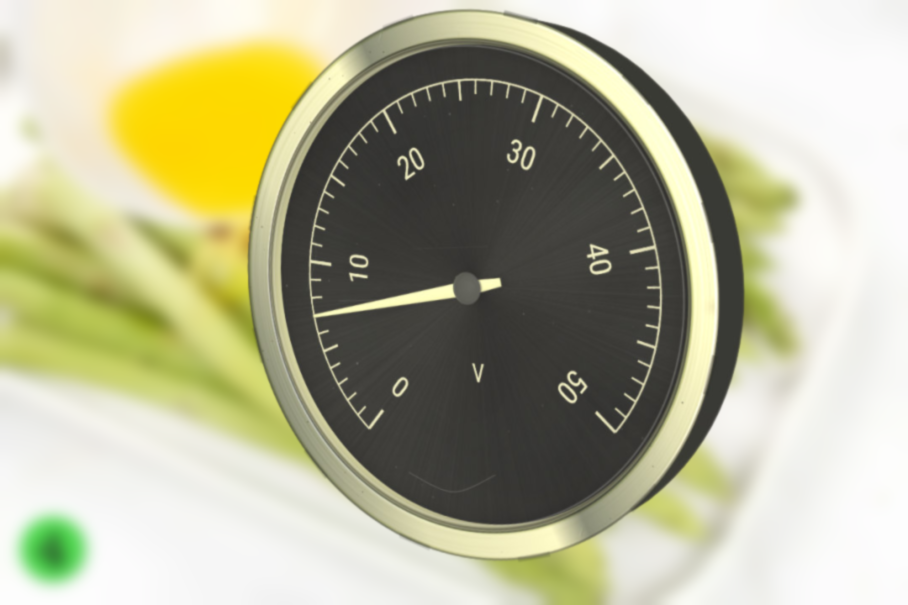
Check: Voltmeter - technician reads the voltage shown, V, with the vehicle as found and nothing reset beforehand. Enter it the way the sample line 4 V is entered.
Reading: 7 V
